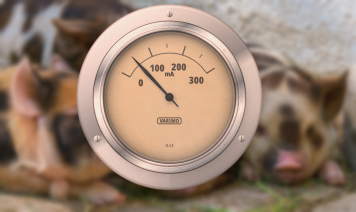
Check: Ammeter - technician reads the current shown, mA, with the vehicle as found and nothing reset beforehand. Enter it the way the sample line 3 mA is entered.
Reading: 50 mA
